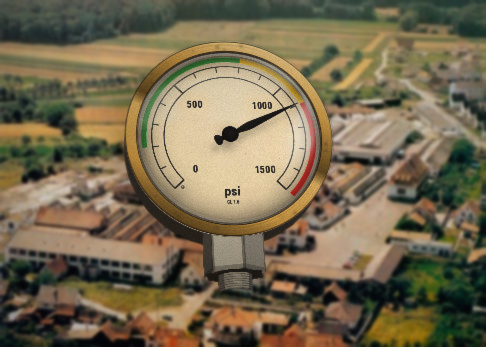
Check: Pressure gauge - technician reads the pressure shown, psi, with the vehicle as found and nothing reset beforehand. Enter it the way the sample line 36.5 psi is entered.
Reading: 1100 psi
